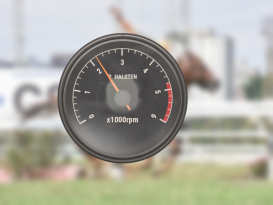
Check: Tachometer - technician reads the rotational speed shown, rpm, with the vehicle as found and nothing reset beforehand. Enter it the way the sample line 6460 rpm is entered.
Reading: 2200 rpm
